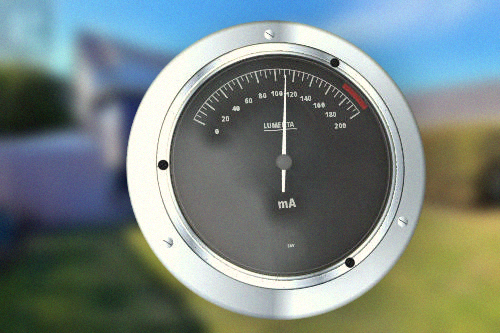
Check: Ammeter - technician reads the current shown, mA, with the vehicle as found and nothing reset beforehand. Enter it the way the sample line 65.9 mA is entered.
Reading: 110 mA
